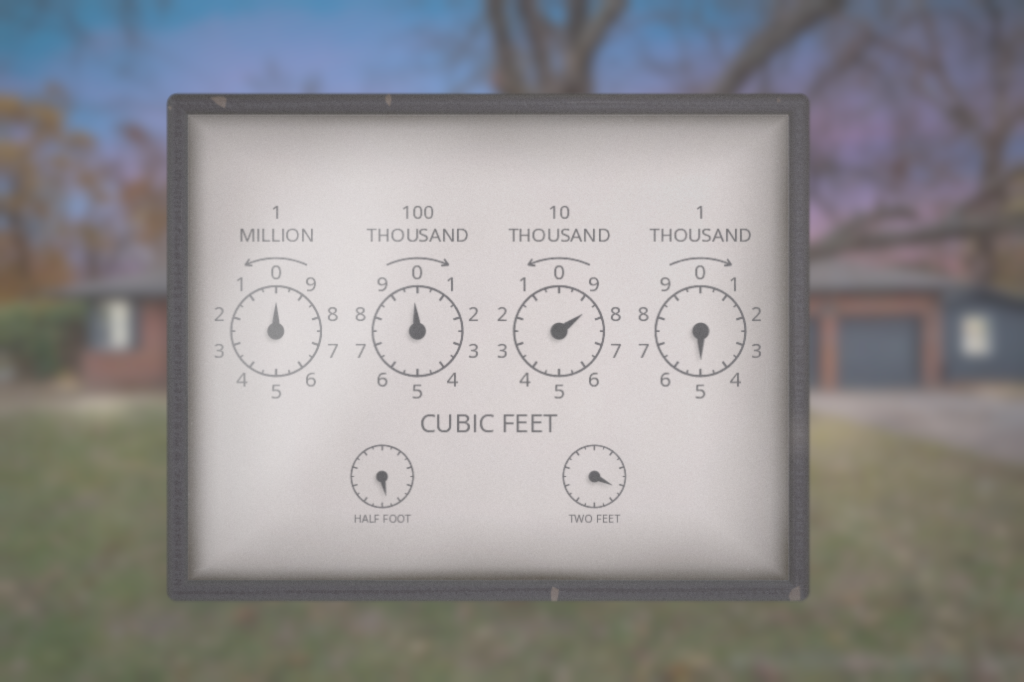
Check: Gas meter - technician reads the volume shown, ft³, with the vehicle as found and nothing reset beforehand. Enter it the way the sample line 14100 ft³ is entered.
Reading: 998500 ft³
